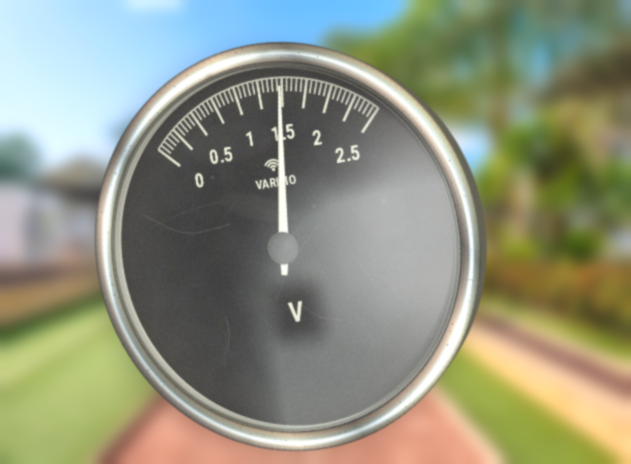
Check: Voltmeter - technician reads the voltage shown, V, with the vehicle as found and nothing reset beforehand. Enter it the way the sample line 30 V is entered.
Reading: 1.5 V
